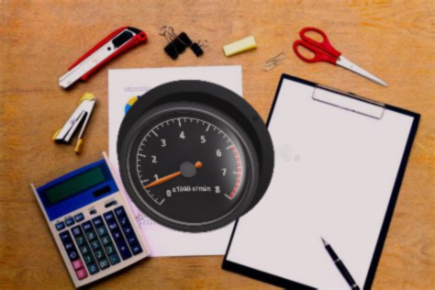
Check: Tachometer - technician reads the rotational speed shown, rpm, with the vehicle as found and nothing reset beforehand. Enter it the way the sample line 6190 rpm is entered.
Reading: 800 rpm
